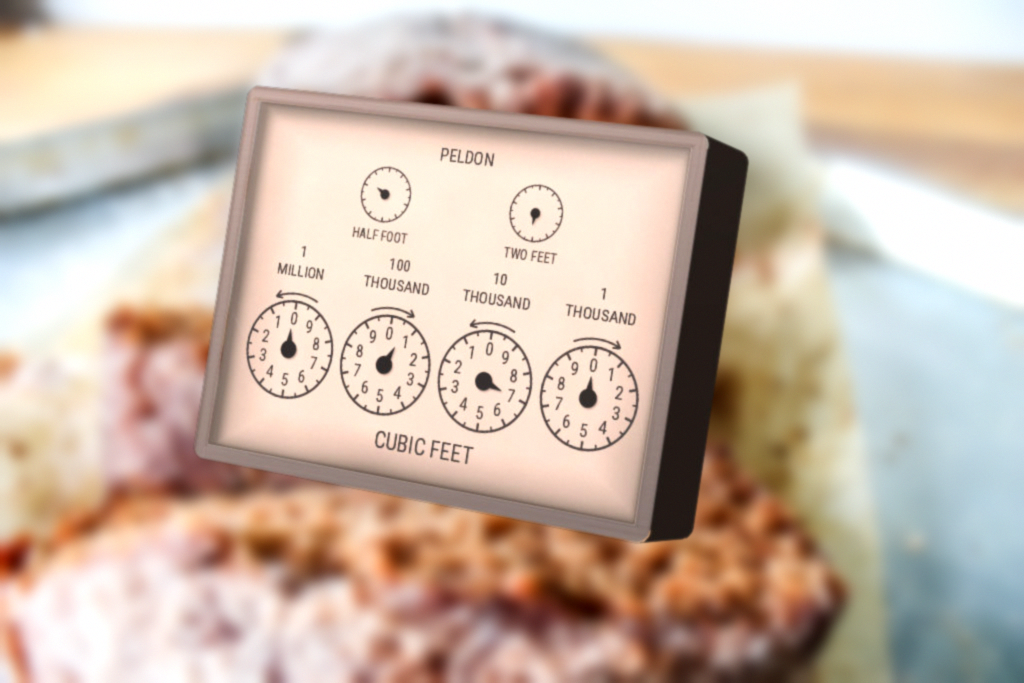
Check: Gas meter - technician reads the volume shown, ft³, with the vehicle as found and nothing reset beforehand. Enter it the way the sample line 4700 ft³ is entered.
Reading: 7000 ft³
